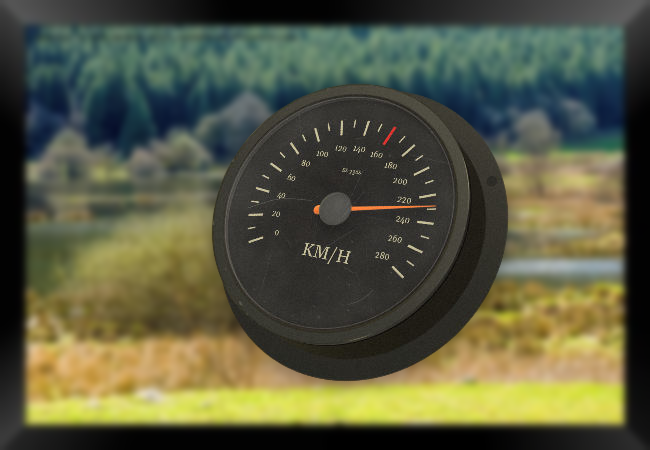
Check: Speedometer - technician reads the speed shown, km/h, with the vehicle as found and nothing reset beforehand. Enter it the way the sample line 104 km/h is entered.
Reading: 230 km/h
